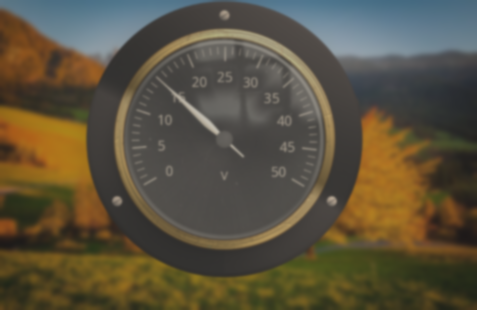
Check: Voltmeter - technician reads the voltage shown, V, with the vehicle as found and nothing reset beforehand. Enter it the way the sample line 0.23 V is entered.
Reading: 15 V
